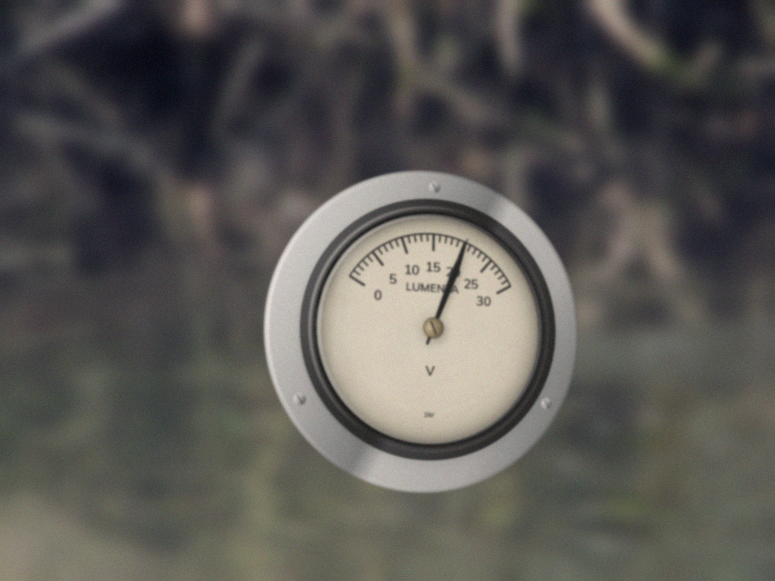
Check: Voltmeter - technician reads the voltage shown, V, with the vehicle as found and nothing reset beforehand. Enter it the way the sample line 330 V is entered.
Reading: 20 V
